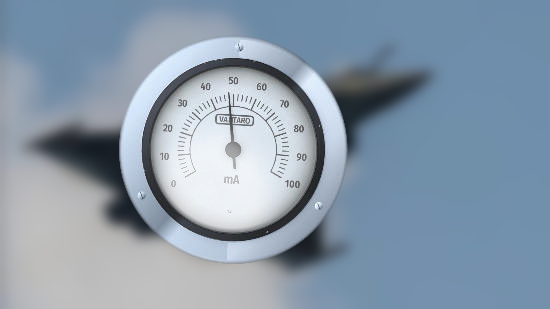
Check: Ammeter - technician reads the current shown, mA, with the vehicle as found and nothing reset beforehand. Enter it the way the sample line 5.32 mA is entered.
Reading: 48 mA
